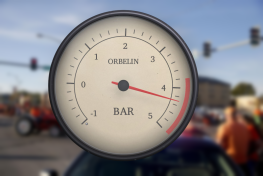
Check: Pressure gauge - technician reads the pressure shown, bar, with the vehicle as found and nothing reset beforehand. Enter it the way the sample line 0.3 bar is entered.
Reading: 4.3 bar
